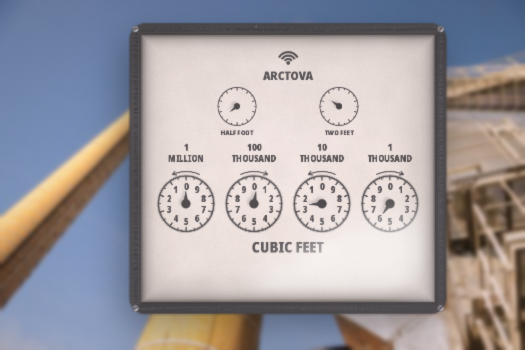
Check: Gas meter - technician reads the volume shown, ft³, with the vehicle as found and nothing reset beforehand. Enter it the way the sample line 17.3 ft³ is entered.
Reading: 2600 ft³
